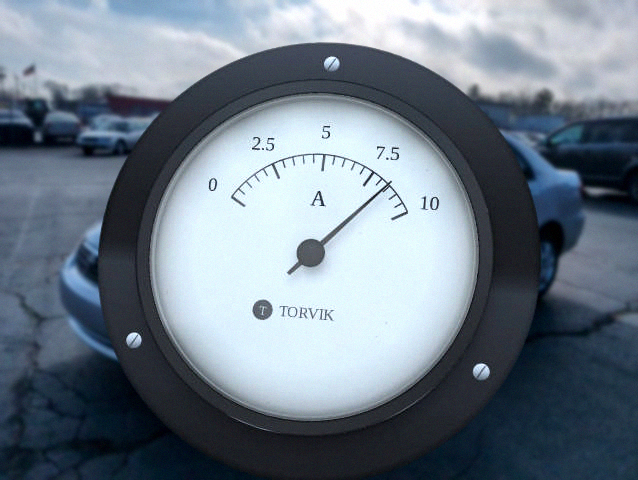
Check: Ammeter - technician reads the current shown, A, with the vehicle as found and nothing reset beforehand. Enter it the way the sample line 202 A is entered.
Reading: 8.5 A
